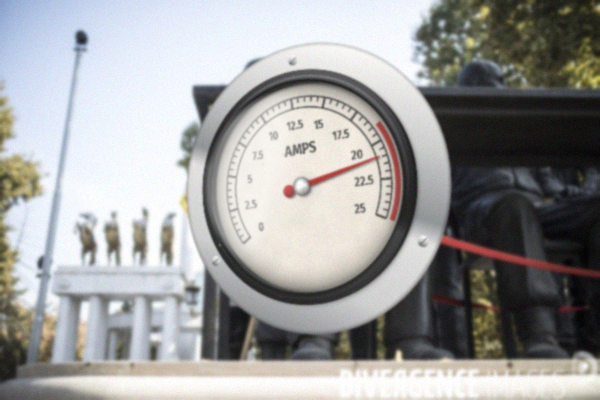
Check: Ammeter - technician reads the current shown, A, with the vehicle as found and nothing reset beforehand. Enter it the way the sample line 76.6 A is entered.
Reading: 21 A
